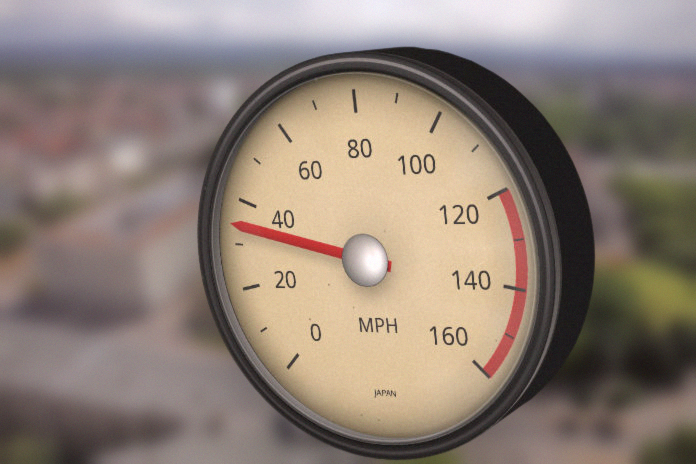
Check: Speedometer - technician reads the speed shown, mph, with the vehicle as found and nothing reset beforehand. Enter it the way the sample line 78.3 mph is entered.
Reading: 35 mph
